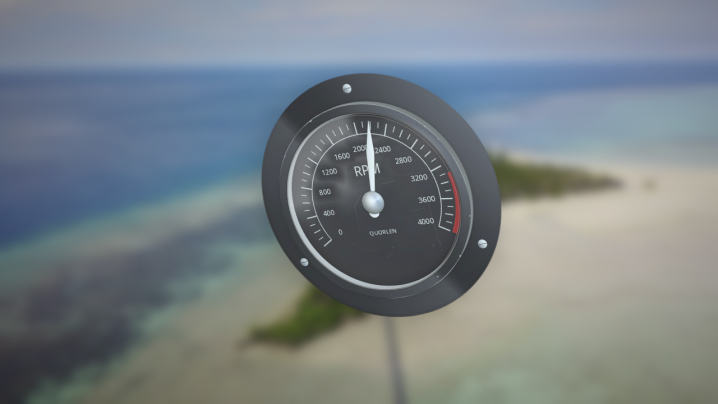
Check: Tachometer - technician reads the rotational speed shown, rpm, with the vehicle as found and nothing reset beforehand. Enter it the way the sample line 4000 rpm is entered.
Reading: 2200 rpm
